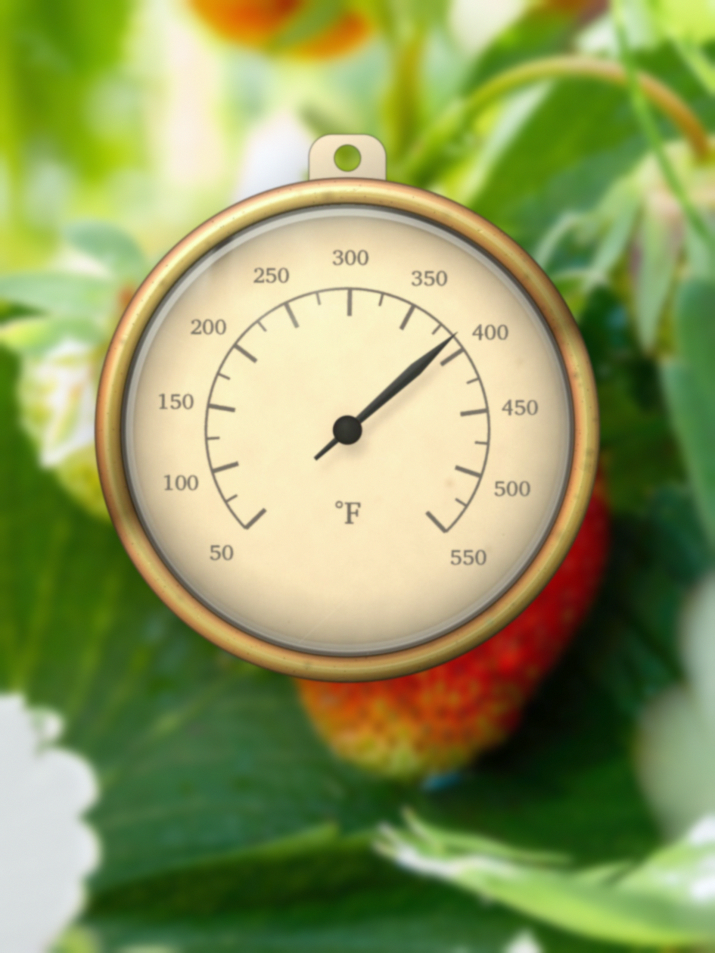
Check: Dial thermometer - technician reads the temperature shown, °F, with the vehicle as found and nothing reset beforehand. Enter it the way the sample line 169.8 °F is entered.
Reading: 387.5 °F
